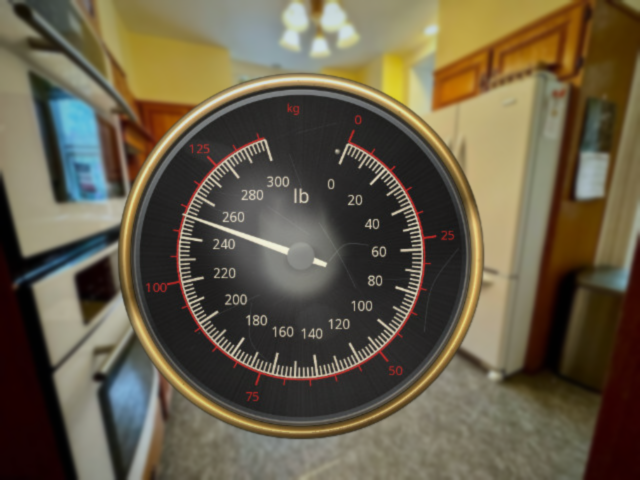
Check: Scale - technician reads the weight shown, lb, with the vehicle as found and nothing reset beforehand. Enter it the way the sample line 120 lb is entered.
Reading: 250 lb
